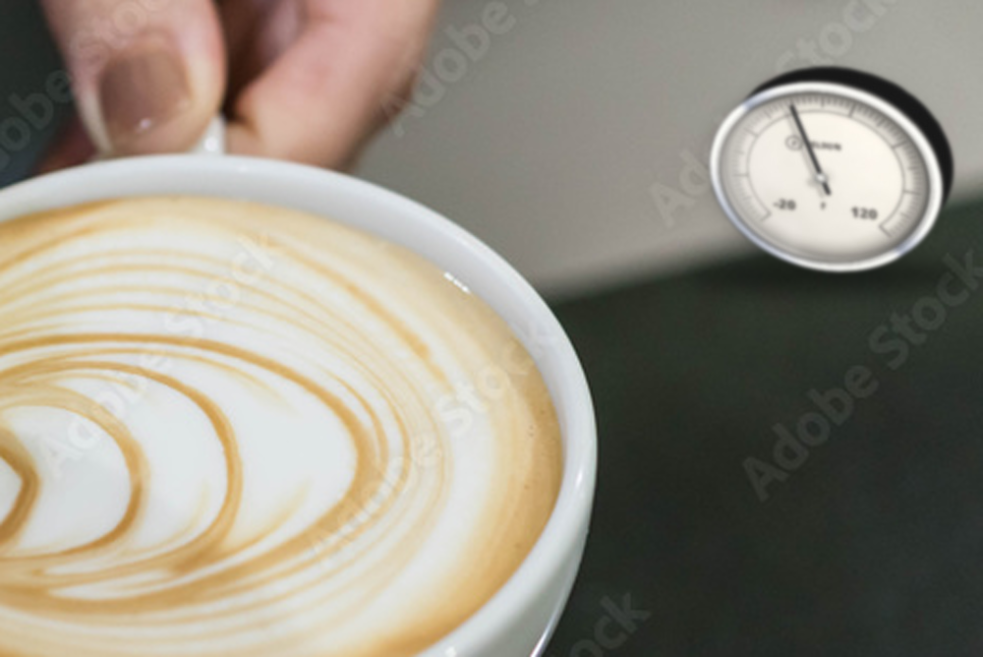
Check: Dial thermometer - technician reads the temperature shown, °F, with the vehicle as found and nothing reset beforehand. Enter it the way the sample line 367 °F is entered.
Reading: 40 °F
